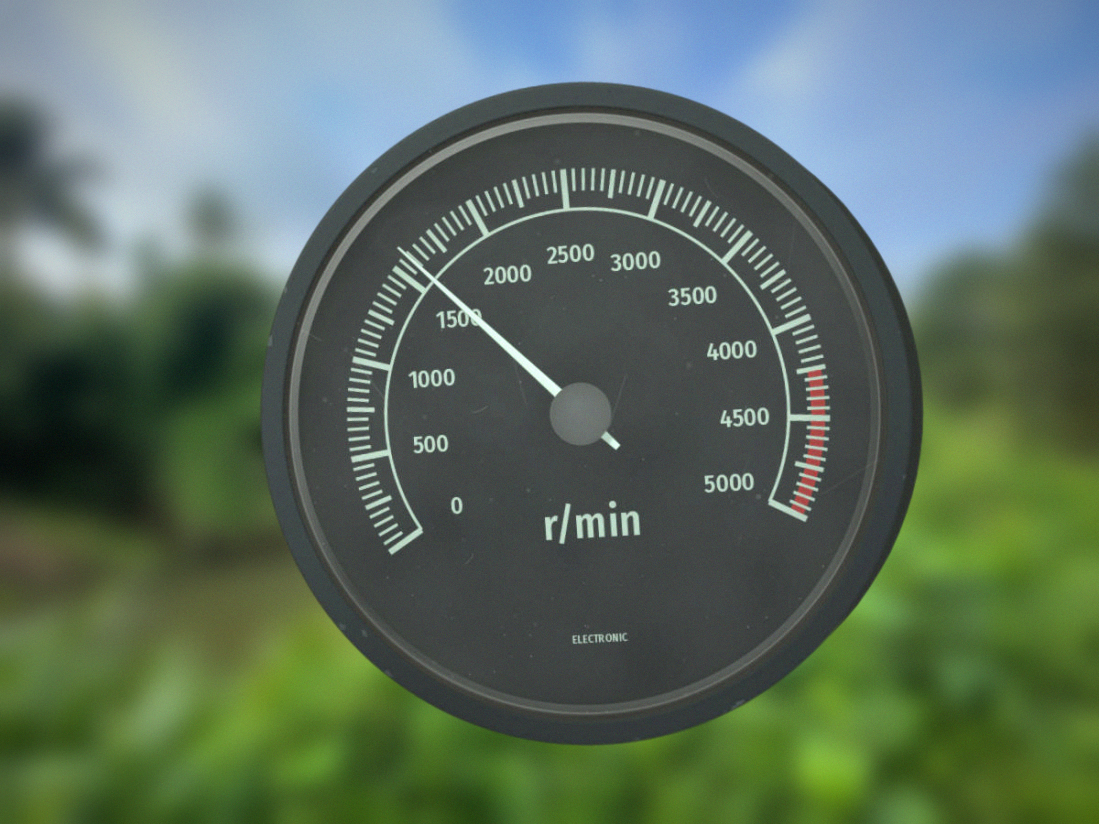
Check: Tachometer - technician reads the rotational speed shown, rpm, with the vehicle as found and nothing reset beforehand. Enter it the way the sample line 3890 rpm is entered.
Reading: 1600 rpm
